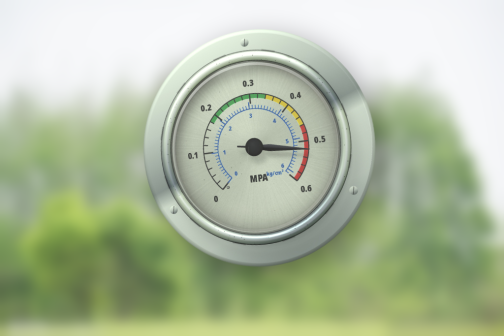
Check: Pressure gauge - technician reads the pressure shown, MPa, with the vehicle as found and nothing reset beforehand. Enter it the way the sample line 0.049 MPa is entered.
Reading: 0.52 MPa
